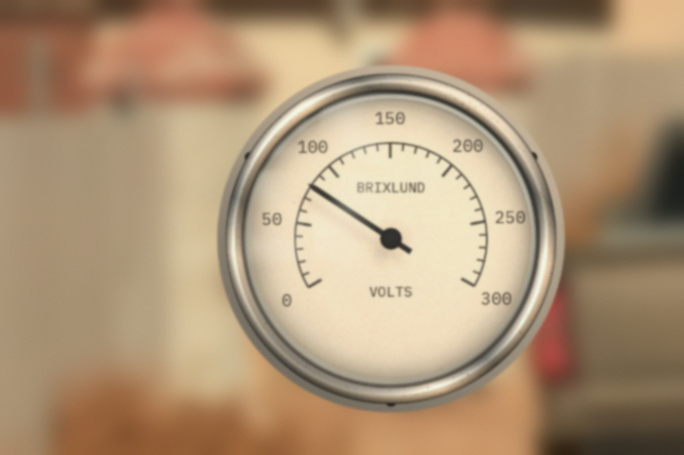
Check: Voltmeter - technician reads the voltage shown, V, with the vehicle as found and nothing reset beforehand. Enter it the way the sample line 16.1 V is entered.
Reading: 80 V
